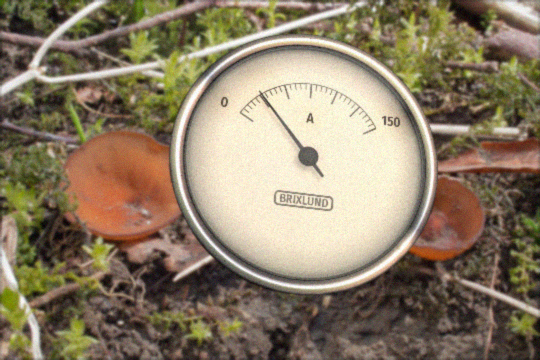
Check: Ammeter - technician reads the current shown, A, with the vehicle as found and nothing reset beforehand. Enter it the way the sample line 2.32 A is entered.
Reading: 25 A
